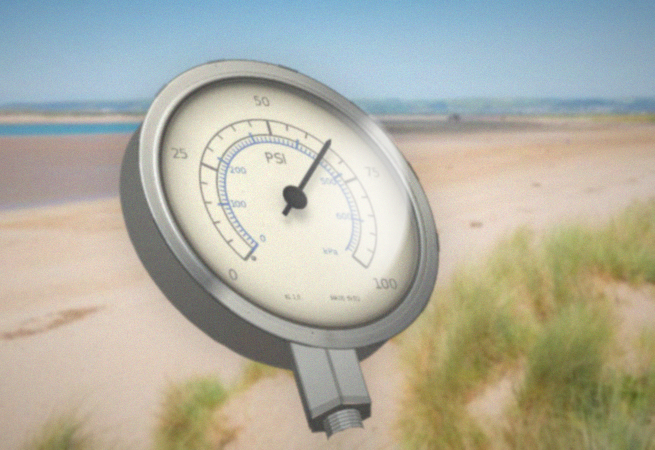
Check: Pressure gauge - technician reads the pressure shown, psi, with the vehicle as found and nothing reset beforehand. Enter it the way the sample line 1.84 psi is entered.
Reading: 65 psi
